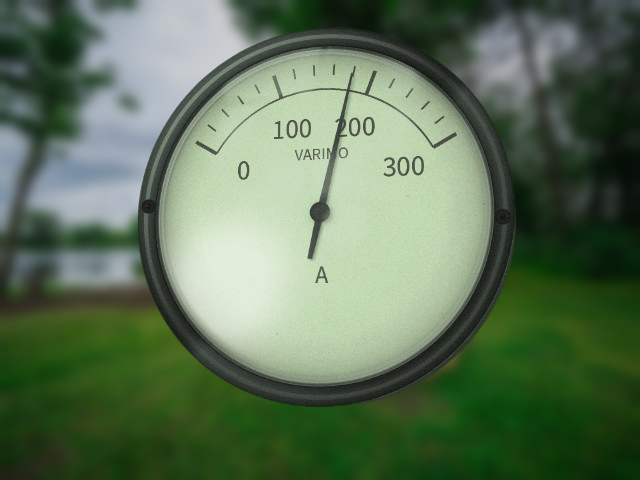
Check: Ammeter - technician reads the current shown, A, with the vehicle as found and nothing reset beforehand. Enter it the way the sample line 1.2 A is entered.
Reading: 180 A
